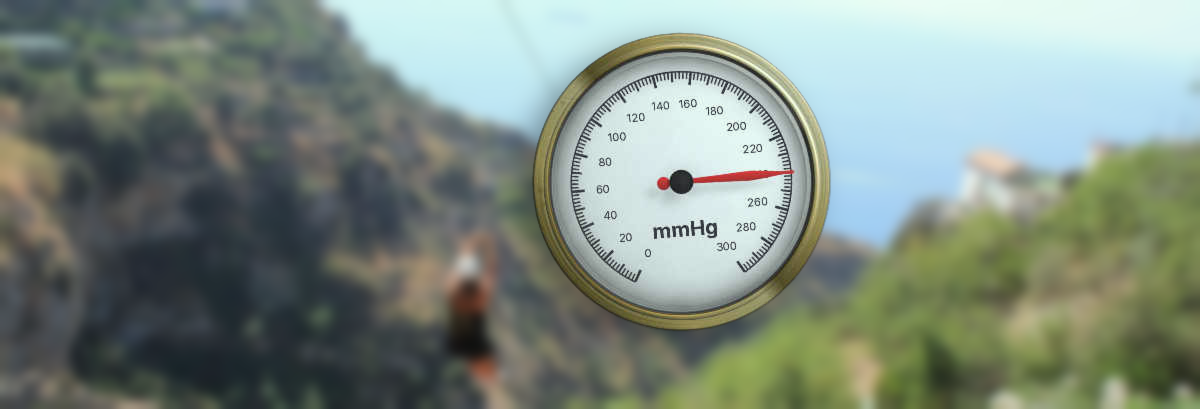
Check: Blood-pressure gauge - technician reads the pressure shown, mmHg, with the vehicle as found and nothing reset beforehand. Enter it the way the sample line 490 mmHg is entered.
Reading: 240 mmHg
